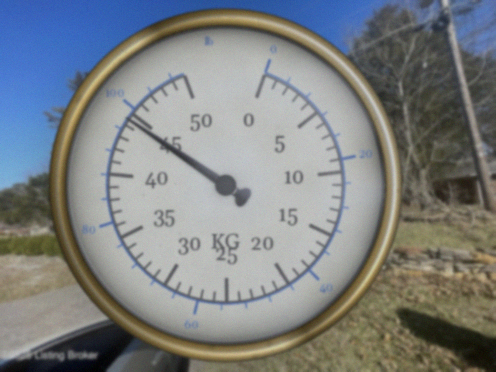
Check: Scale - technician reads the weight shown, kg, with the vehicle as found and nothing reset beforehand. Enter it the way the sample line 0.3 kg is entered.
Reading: 44.5 kg
